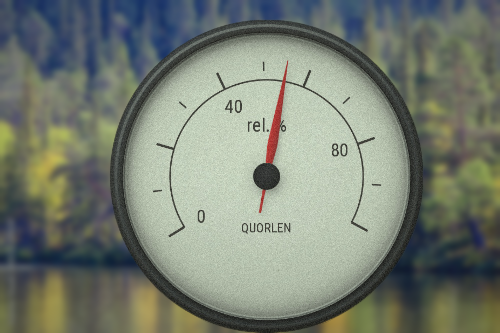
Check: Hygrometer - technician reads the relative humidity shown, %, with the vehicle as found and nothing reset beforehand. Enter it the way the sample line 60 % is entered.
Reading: 55 %
